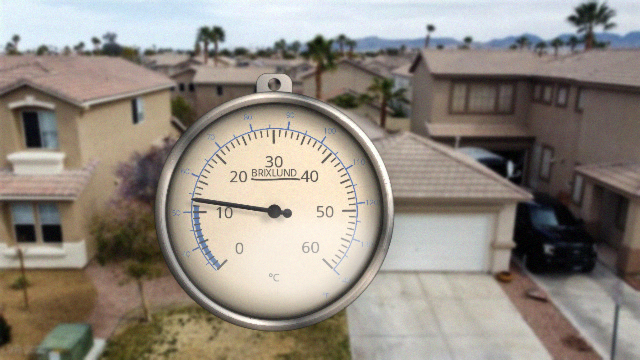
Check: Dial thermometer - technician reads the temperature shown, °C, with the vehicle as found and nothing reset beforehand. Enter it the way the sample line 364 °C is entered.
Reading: 12 °C
